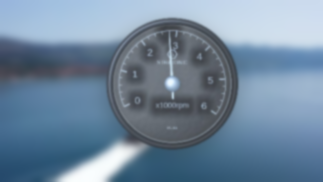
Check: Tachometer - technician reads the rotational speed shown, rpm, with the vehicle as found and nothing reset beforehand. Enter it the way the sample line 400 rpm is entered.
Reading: 2800 rpm
